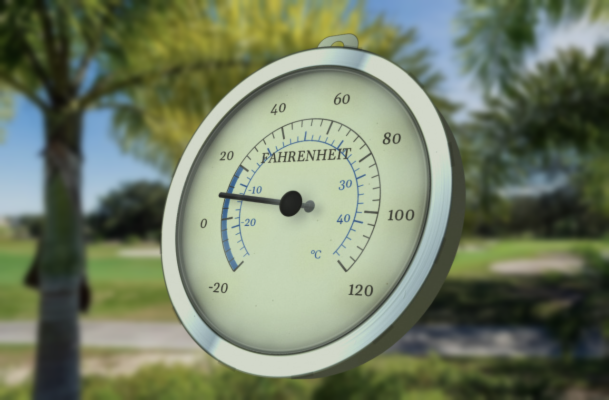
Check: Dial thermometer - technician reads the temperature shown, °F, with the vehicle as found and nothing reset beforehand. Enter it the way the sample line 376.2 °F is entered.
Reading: 8 °F
